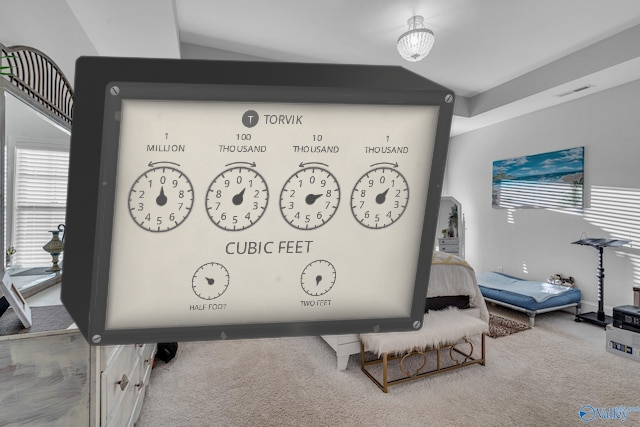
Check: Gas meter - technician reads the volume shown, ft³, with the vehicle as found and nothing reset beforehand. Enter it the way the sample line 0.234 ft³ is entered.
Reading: 8100 ft³
